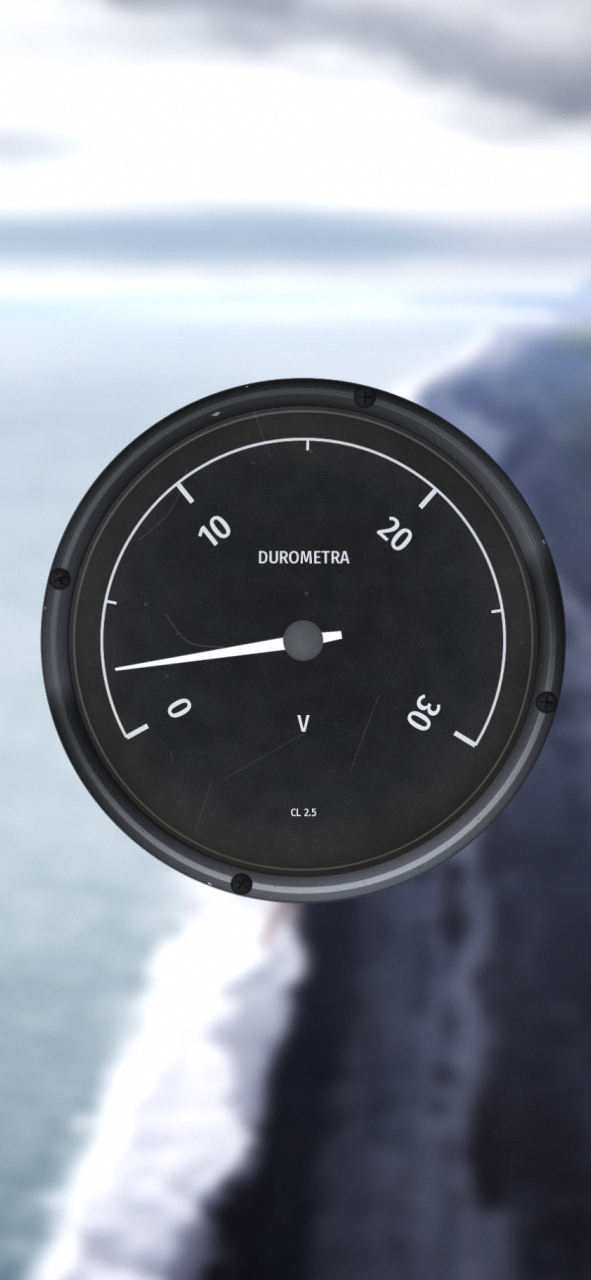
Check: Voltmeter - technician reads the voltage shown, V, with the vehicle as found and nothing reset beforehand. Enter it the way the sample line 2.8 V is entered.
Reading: 2.5 V
